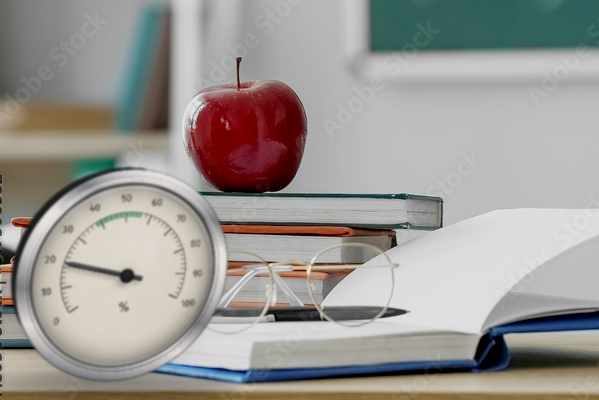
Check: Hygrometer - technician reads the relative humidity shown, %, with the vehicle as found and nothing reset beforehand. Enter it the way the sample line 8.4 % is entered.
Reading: 20 %
